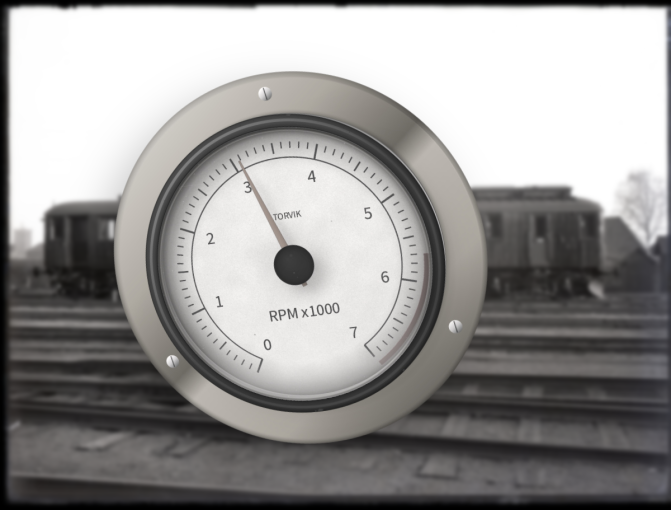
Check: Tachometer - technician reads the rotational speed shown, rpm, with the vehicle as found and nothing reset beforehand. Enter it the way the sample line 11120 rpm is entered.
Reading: 3100 rpm
